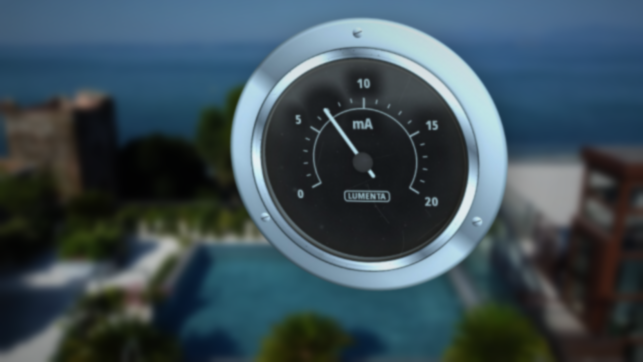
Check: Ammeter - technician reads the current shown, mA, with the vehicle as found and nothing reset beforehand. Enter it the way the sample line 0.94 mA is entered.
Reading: 7 mA
